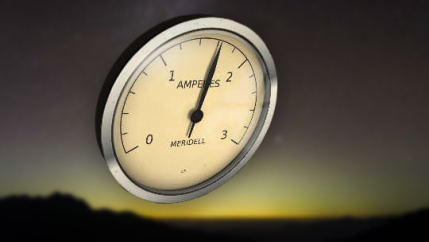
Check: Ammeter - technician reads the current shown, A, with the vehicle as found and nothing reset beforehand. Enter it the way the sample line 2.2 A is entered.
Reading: 1.6 A
